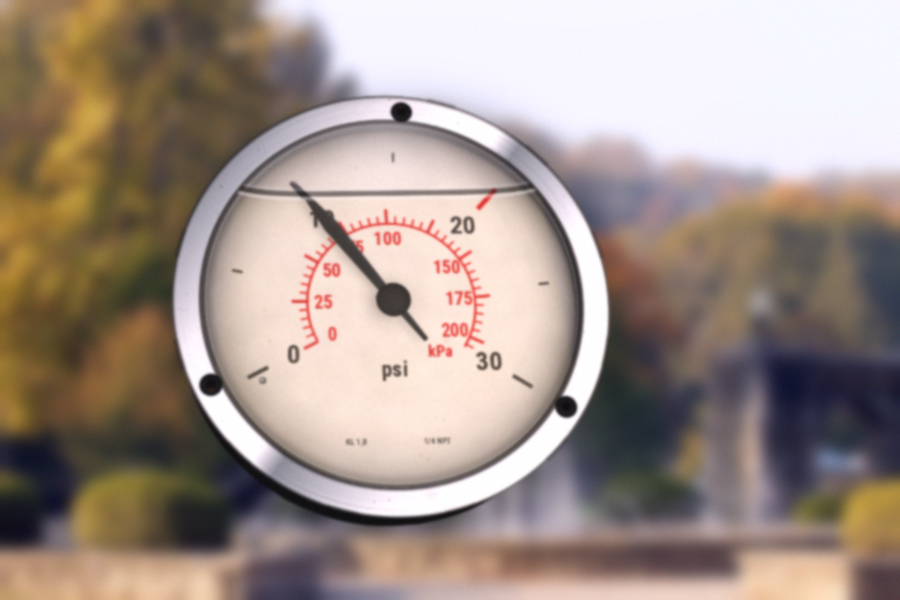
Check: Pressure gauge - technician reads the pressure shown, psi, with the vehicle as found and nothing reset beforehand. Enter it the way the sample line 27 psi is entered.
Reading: 10 psi
